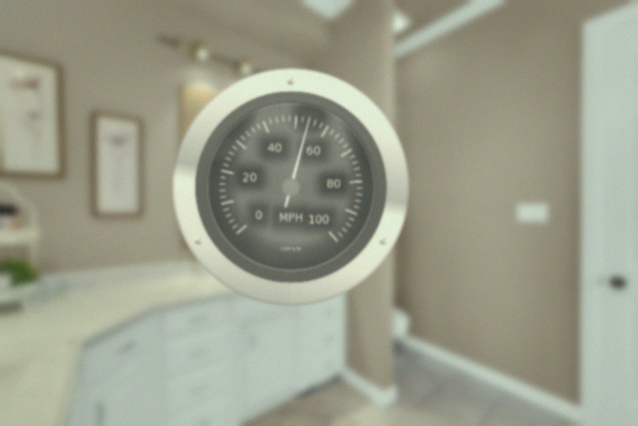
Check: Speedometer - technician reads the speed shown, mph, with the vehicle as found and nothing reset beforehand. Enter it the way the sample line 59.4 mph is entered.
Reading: 54 mph
